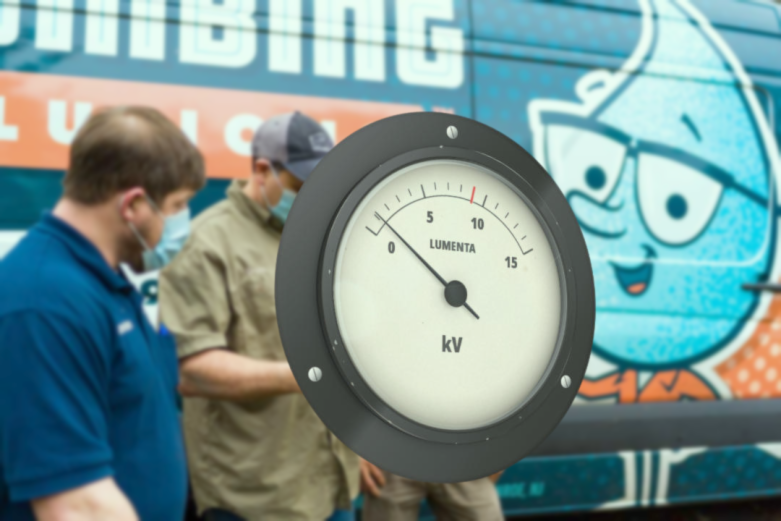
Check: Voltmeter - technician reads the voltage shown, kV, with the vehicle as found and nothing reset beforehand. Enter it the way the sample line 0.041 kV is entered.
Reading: 1 kV
